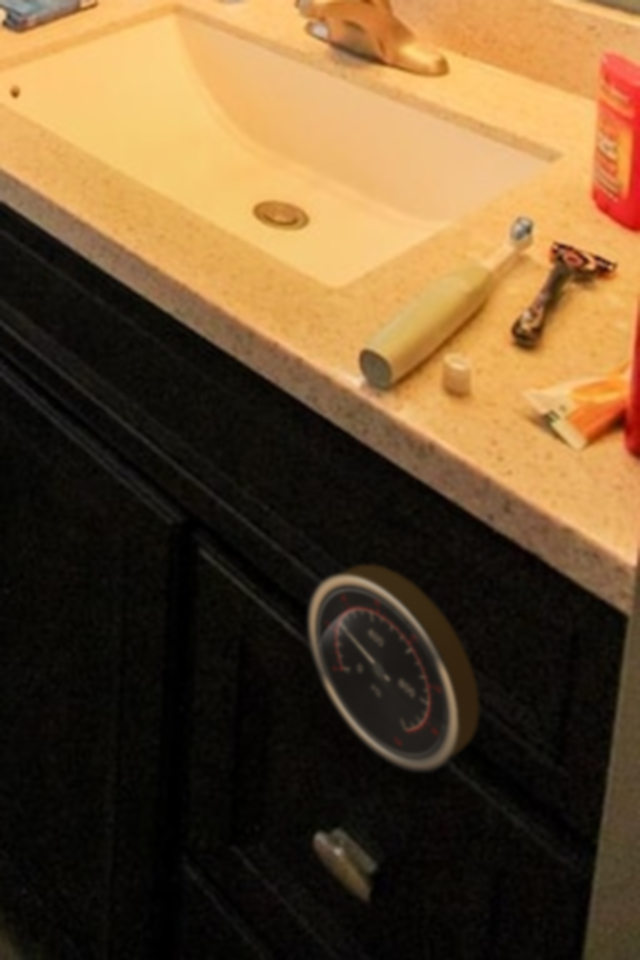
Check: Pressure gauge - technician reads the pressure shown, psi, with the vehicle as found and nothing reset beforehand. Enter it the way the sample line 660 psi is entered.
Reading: 200 psi
